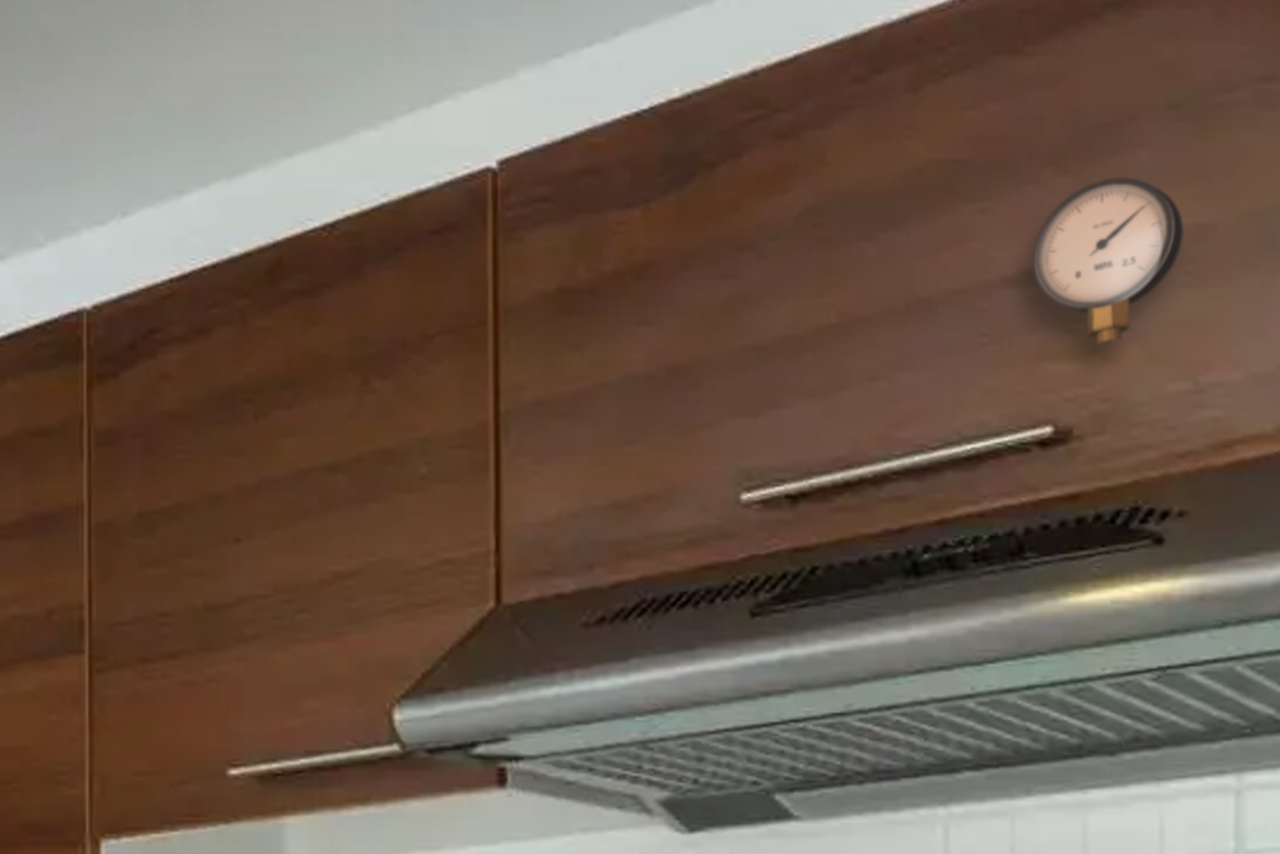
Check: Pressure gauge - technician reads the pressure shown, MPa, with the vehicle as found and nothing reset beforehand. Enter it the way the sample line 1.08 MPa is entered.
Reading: 1.75 MPa
